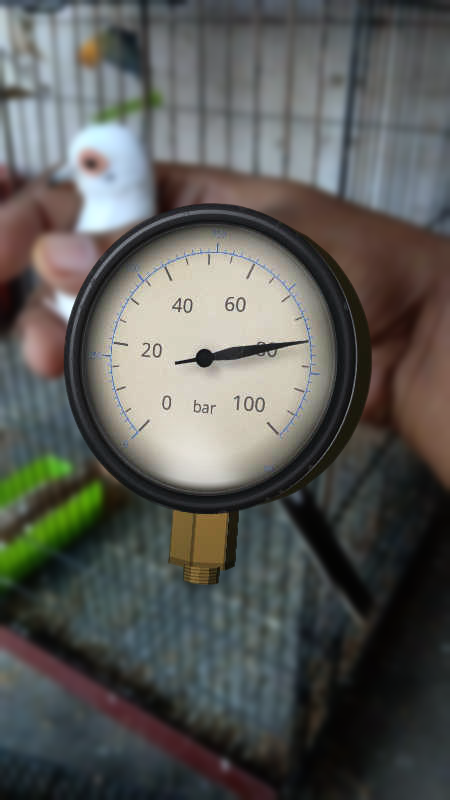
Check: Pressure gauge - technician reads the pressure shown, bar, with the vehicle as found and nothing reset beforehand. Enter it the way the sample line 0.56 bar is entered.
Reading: 80 bar
